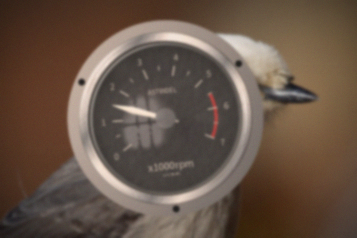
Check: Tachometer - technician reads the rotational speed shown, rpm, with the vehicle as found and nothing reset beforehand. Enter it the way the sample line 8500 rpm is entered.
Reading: 1500 rpm
